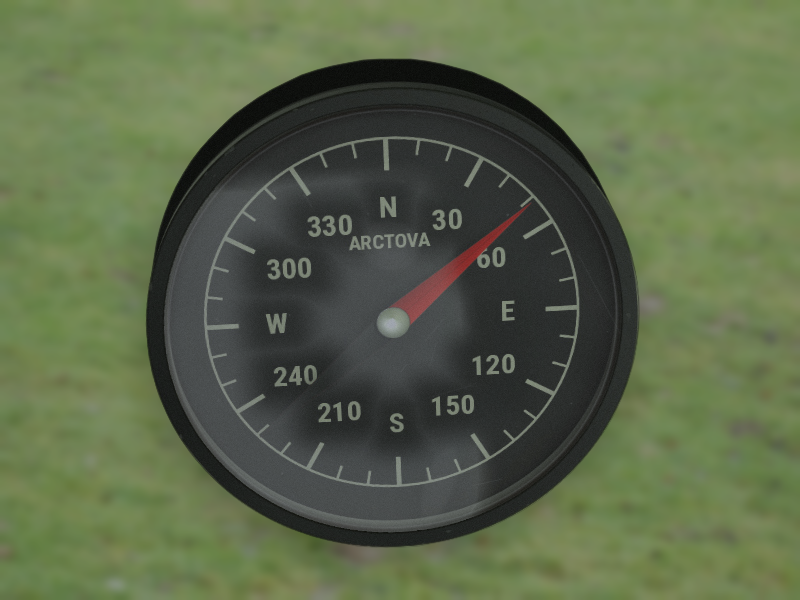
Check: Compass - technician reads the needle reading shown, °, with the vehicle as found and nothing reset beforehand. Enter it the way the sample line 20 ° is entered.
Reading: 50 °
